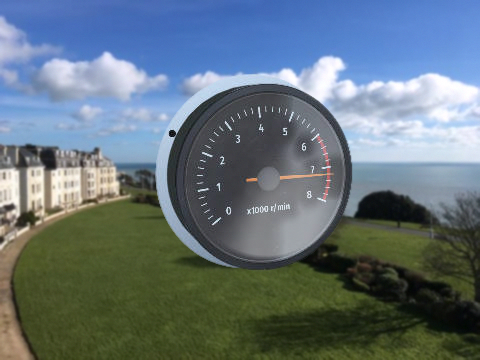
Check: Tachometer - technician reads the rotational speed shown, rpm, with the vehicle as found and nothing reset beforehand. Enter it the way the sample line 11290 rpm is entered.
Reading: 7200 rpm
